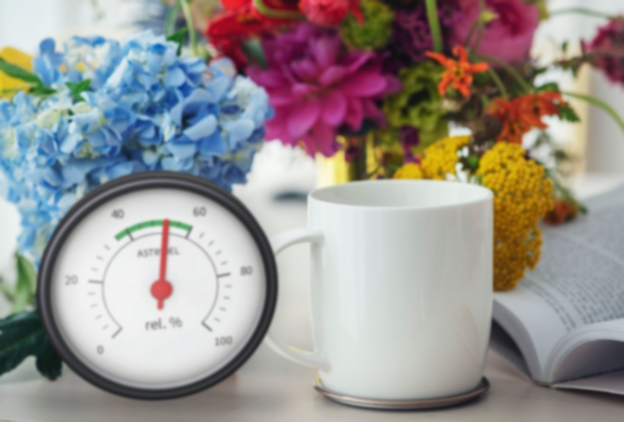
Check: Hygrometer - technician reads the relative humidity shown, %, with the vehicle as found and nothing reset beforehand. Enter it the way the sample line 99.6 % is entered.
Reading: 52 %
